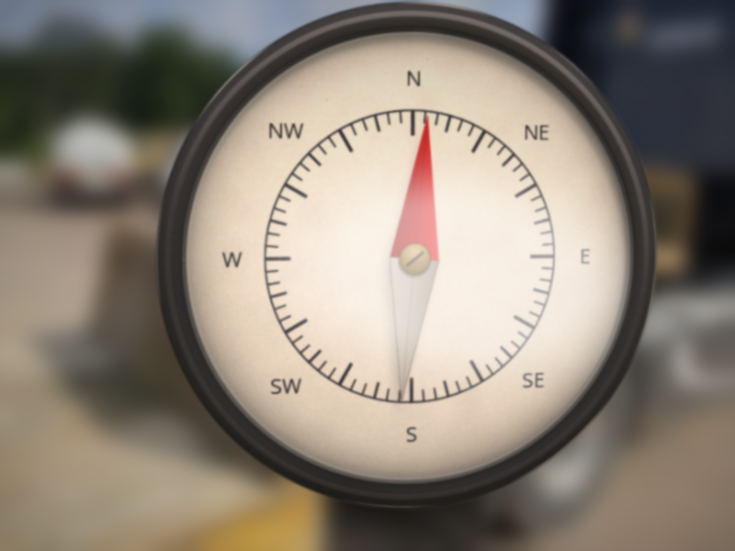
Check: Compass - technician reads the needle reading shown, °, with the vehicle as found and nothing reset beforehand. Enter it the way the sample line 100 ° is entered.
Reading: 5 °
